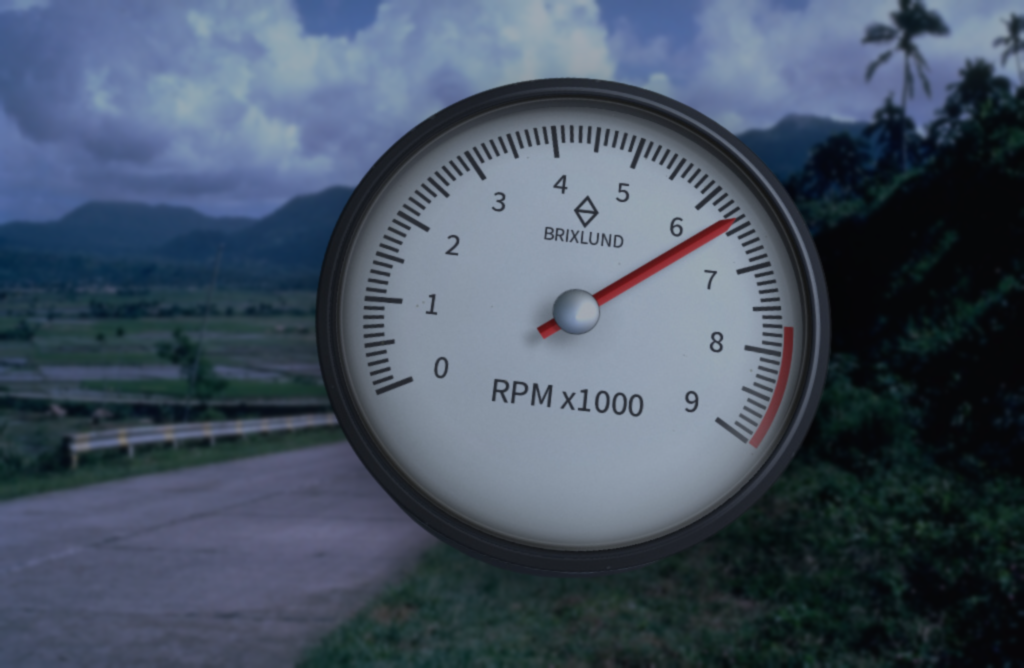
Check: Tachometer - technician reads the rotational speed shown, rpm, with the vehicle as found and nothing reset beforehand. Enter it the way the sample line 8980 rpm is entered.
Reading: 6400 rpm
